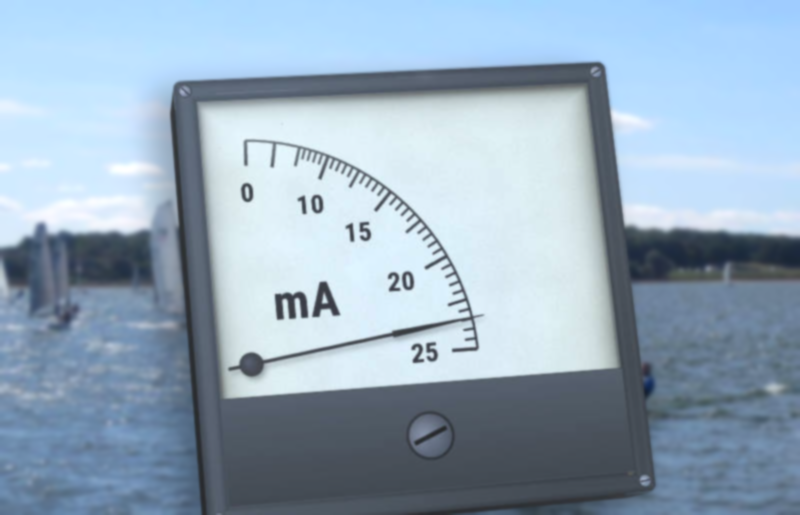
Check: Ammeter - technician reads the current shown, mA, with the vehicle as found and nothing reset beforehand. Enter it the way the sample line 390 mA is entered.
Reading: 23.5 mA
